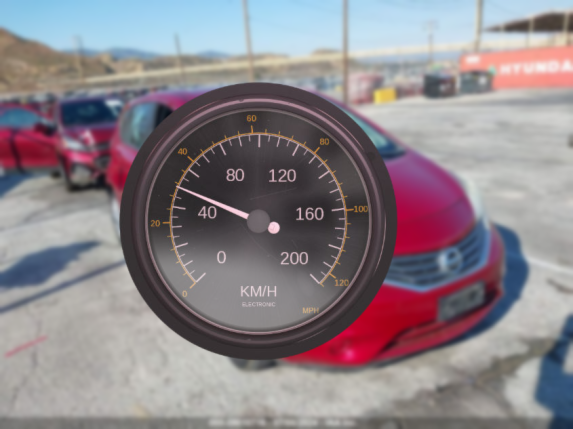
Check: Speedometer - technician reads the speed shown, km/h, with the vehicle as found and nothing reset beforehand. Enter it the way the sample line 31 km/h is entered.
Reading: 50 km/h
